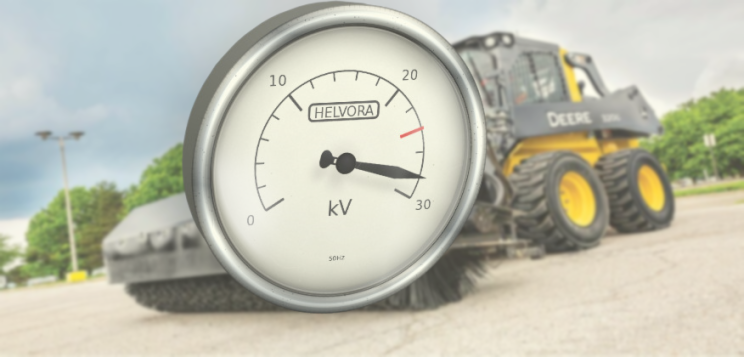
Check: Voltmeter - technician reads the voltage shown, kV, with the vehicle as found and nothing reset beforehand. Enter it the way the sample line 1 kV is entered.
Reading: 28 kV
